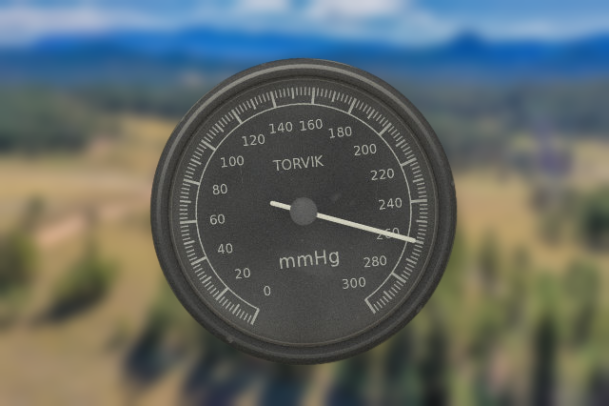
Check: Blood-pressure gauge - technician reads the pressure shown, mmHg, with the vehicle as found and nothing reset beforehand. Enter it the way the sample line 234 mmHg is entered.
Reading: 260 mmHg
